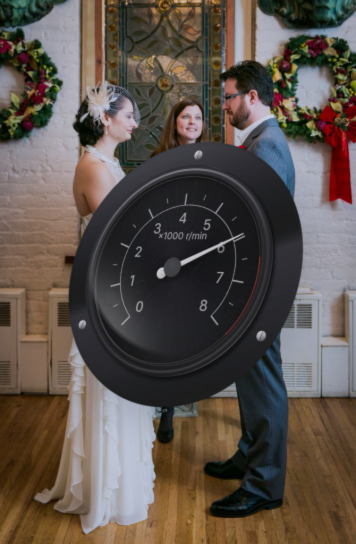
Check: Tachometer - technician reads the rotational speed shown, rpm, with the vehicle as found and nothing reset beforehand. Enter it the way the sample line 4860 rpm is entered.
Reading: 6000 rpm
